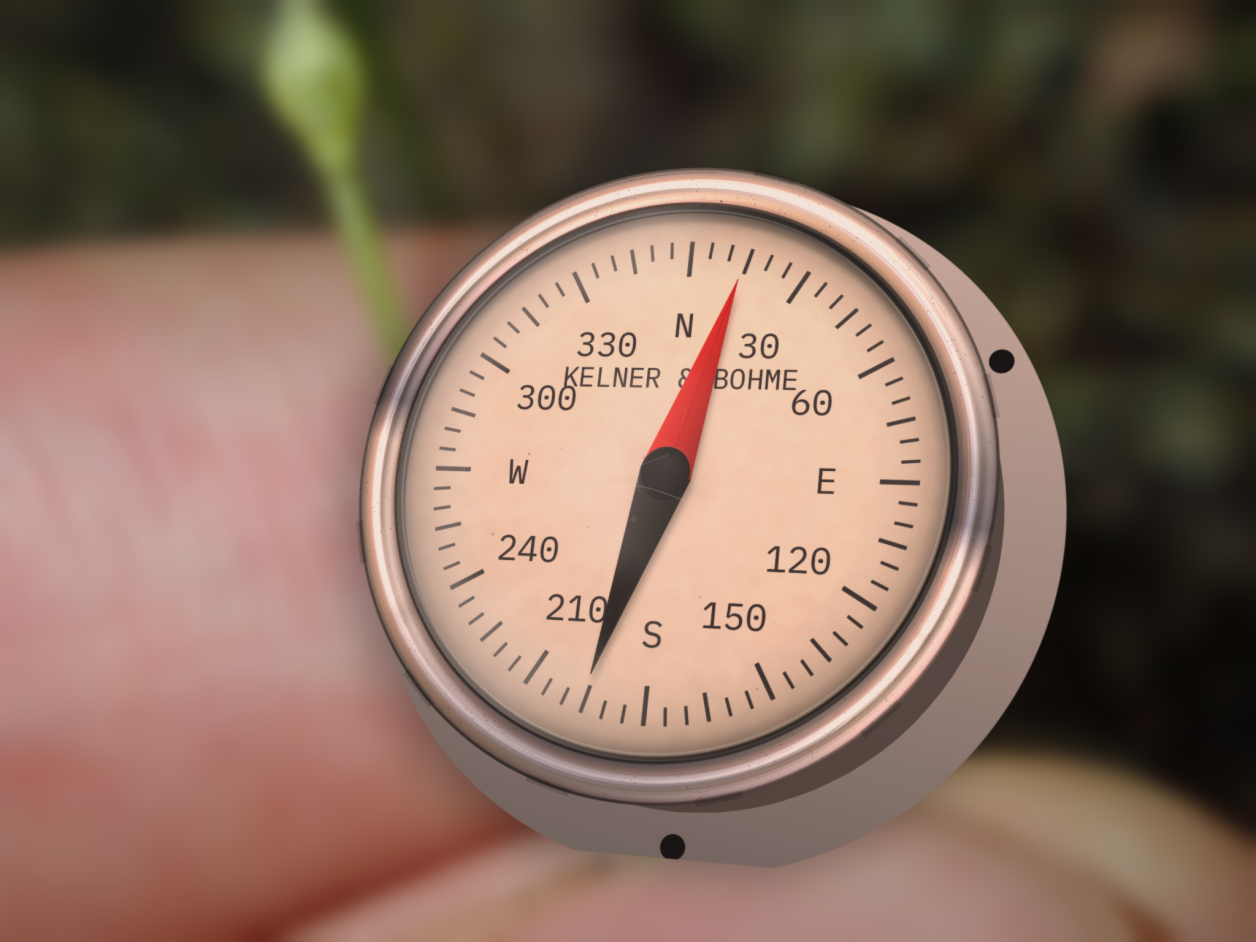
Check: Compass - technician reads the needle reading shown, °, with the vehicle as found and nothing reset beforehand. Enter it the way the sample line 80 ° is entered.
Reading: 15 °
